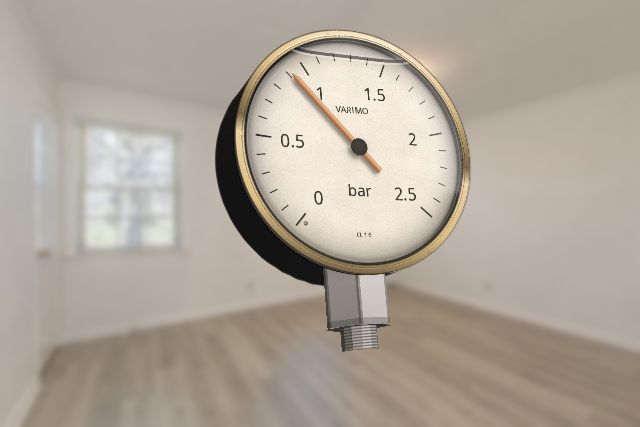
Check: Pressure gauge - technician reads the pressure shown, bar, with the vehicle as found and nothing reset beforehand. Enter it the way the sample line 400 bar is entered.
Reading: 0.9 bar
